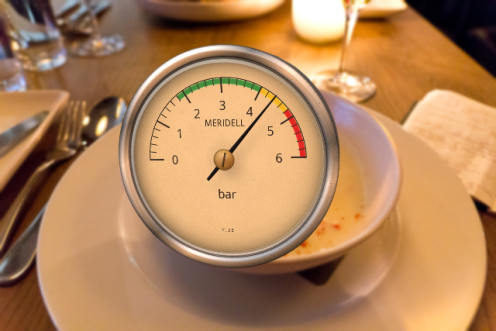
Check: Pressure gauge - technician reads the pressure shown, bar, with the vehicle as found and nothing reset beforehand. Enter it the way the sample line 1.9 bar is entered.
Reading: 4.4 bar
